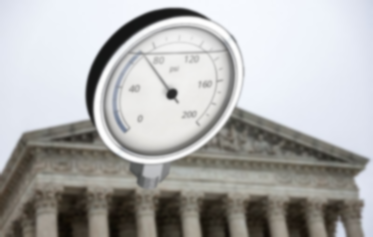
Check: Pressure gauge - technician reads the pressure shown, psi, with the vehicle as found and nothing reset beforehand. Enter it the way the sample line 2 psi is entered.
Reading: 70 psi
